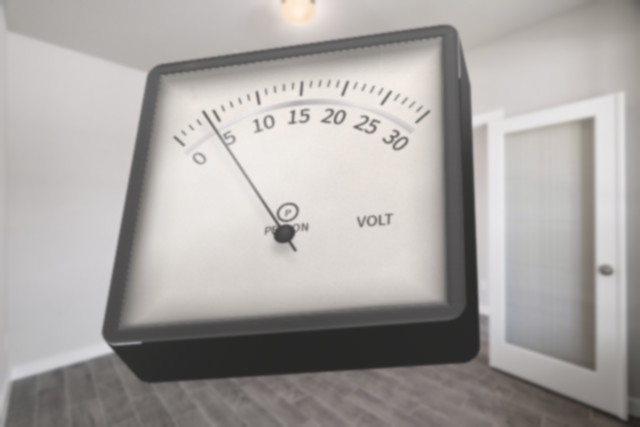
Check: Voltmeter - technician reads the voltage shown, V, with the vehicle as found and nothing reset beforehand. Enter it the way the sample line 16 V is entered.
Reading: 4 V
